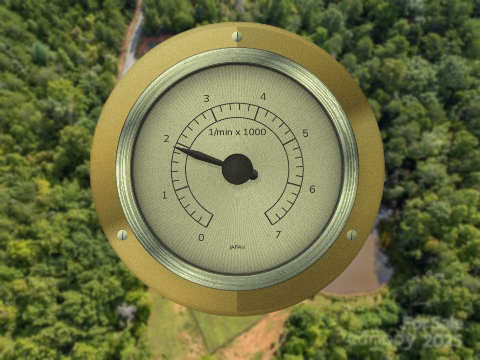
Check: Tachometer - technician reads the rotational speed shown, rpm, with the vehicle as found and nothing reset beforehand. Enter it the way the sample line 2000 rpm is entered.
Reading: 1900 rpm
